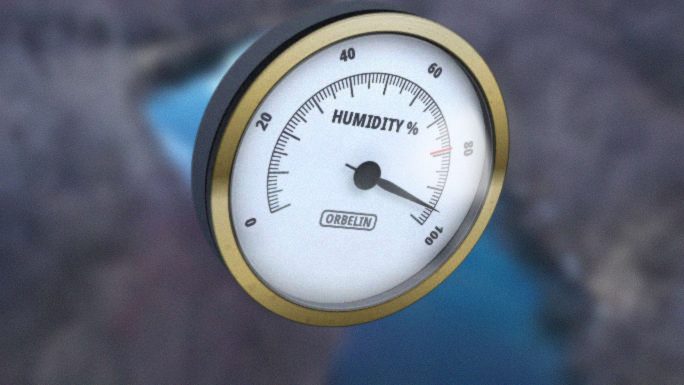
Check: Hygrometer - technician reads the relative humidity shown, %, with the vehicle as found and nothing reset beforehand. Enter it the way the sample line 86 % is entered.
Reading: 95 %
